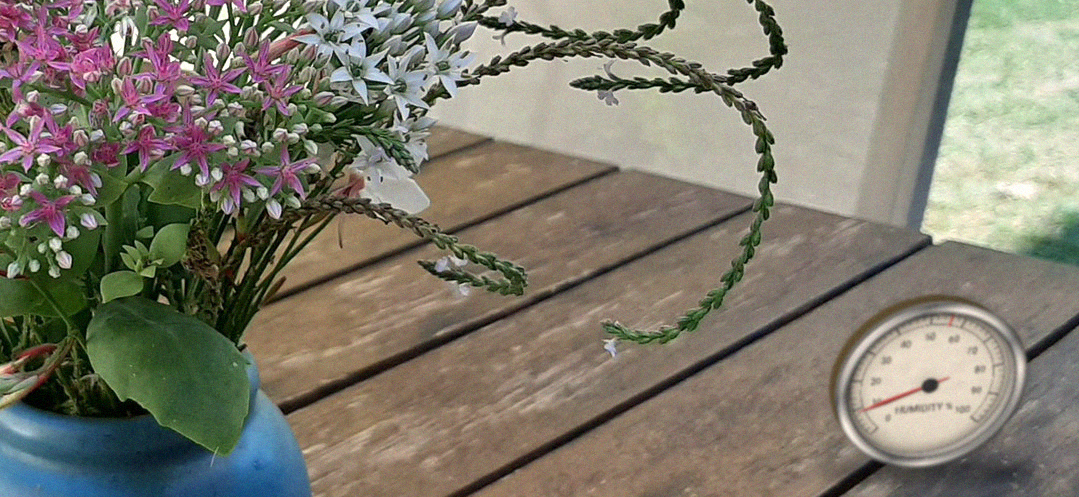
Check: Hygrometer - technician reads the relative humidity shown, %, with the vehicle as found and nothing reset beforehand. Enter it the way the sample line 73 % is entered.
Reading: 10 %
